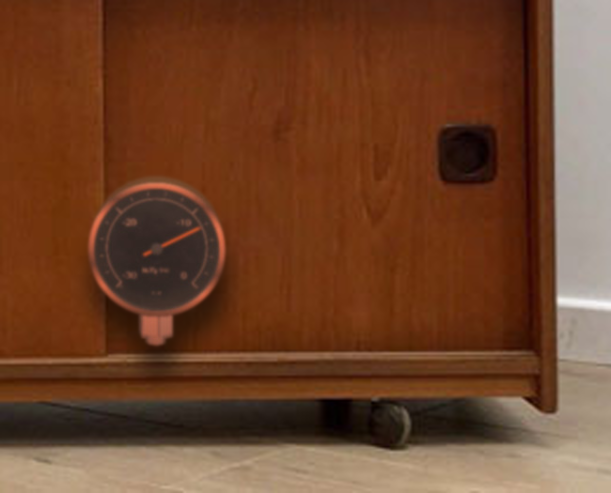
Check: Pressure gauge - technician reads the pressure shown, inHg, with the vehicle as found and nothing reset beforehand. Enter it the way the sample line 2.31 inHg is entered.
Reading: -8 inHg
